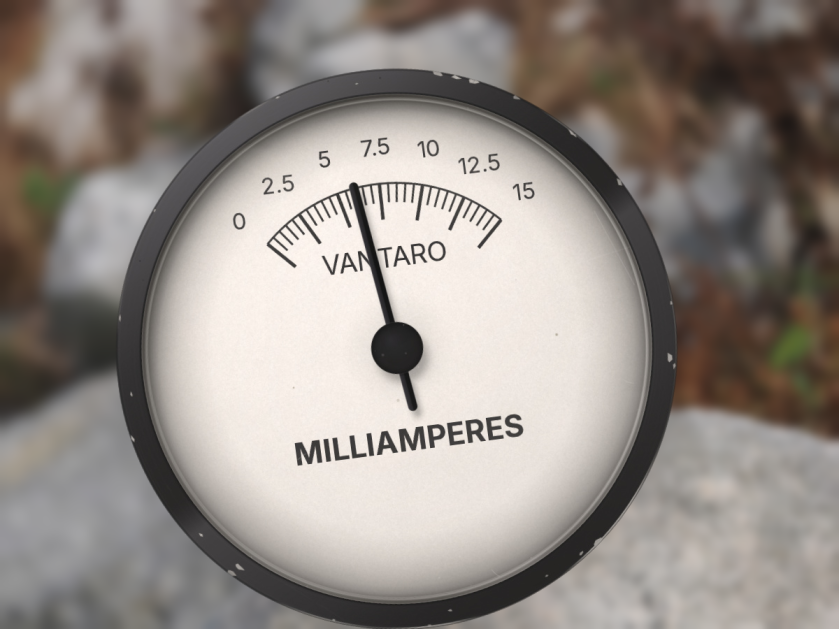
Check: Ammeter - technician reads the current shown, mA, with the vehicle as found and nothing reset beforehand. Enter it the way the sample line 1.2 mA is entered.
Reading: 6 mA
